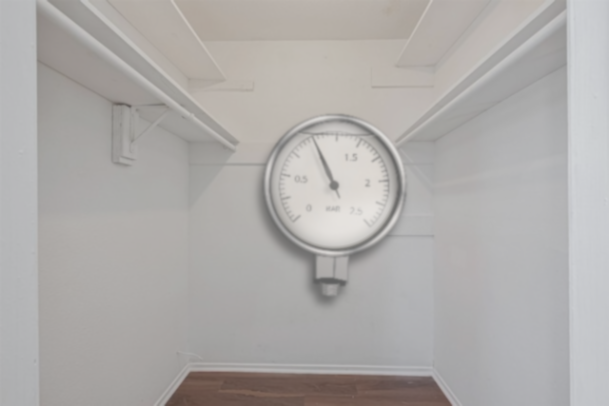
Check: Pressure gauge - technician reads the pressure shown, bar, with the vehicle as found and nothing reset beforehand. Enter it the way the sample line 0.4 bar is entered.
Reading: 1 bar
